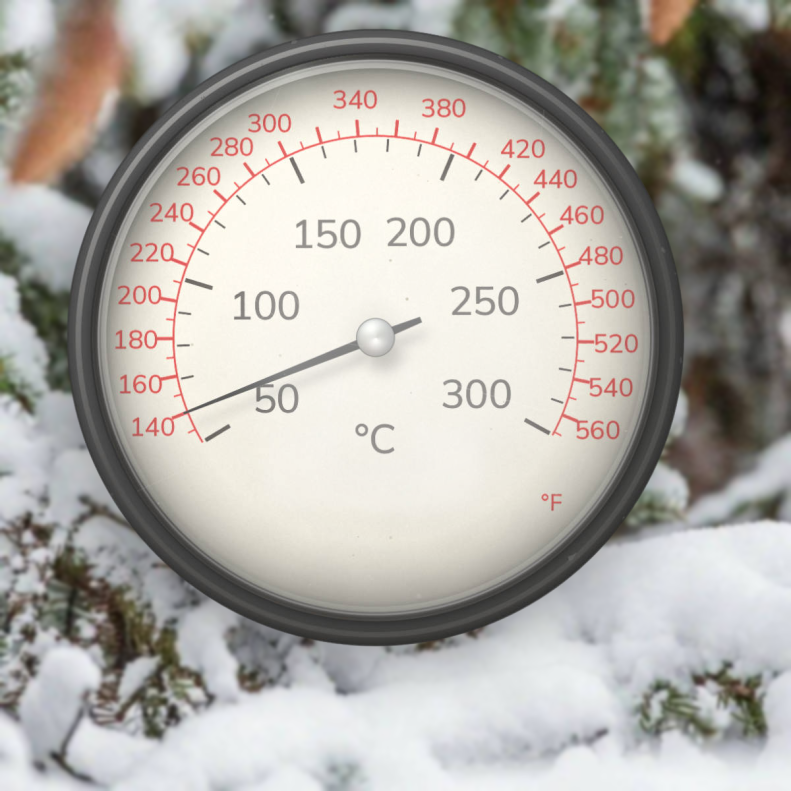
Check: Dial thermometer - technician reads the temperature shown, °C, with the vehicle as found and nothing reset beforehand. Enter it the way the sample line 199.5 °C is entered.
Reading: 60 °C
